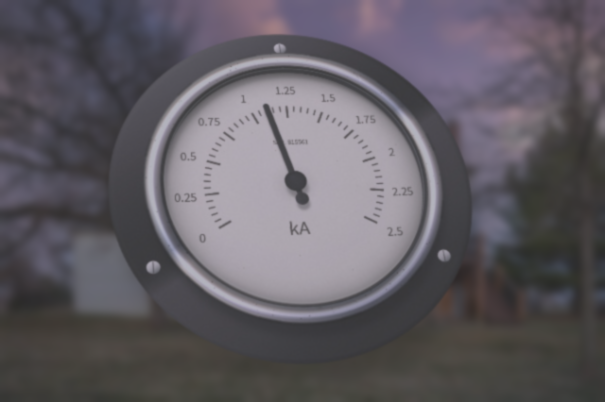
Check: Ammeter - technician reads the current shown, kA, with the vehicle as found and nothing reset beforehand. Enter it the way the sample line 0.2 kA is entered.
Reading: 1.1 kA
